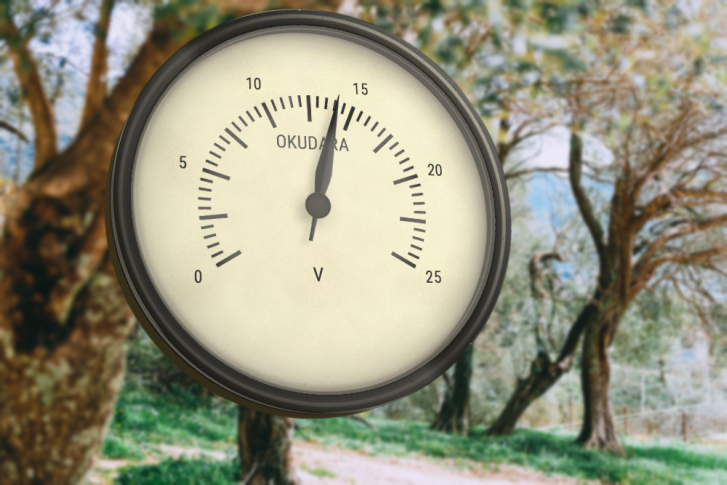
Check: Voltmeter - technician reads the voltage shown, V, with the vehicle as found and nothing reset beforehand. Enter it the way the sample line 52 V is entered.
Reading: 14 V
